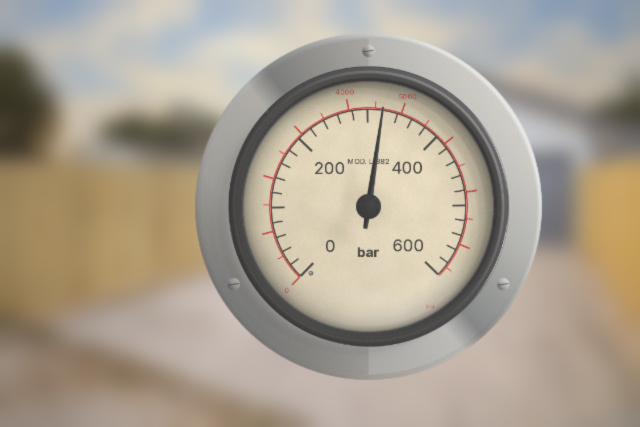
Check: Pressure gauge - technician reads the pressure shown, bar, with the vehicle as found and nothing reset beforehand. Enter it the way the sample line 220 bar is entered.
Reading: 320 bar
